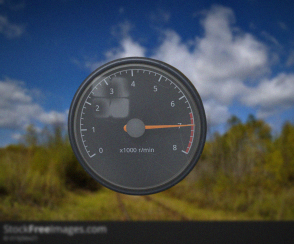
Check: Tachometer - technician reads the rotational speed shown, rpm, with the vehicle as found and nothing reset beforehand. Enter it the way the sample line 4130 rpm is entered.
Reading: 7000 rpm
